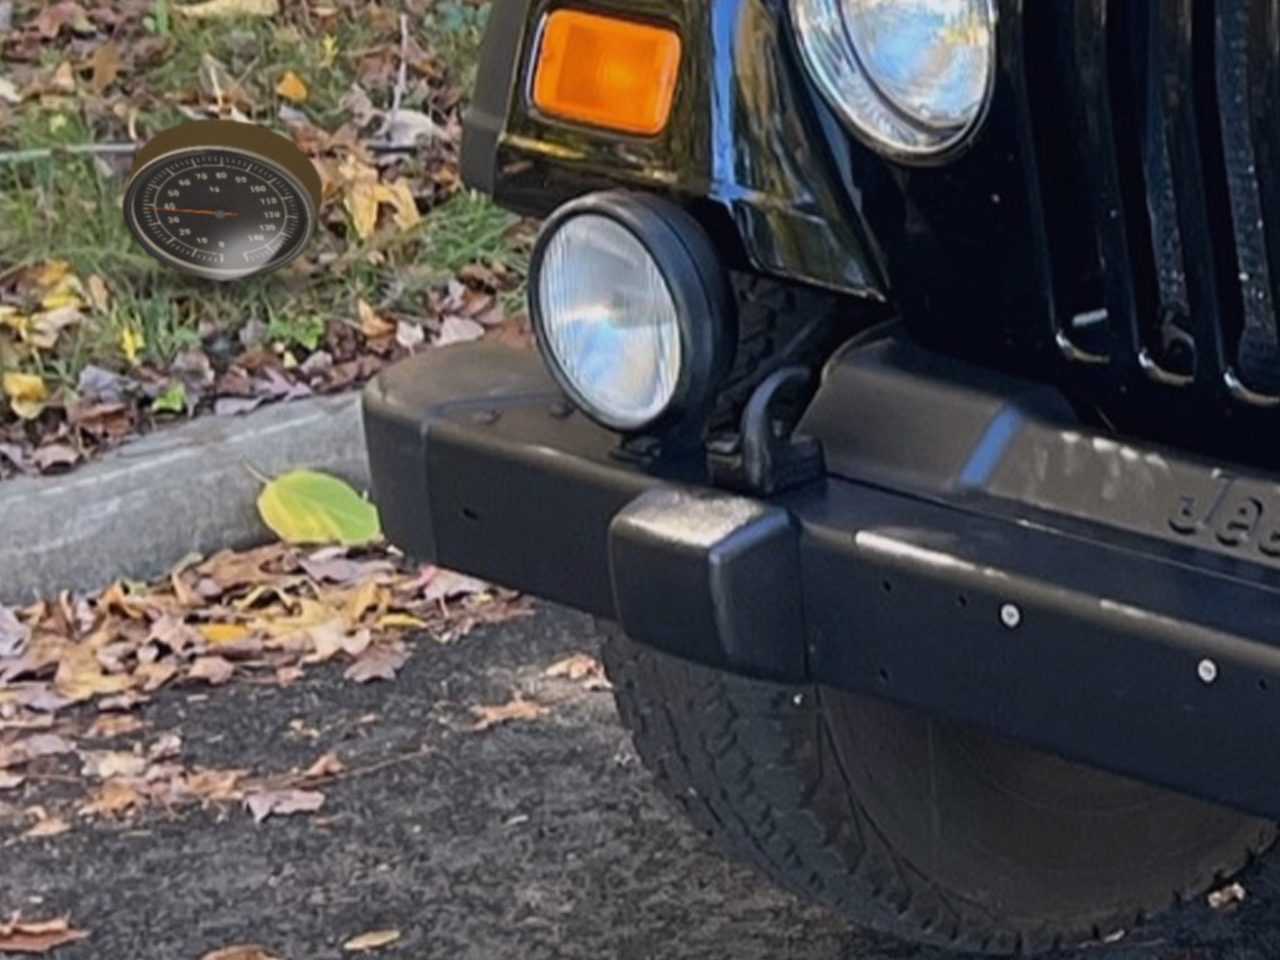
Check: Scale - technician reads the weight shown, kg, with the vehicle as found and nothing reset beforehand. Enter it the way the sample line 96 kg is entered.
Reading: 40 kg
